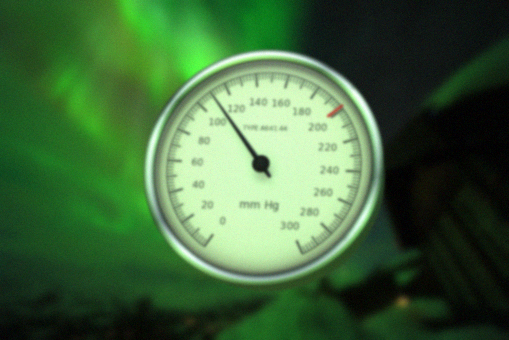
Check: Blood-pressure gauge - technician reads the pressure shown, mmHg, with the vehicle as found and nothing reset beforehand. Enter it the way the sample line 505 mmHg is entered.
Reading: 110 mmHg
